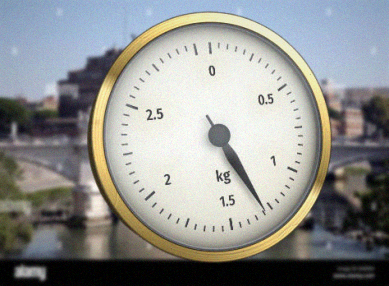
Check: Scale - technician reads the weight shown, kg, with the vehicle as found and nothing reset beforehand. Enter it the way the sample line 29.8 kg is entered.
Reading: 1.3 kg
